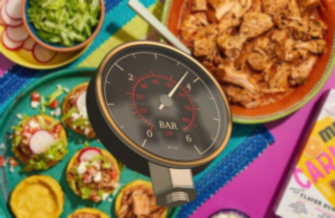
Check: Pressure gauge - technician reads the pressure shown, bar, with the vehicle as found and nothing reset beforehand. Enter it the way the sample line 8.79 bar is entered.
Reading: 3.75 bar
